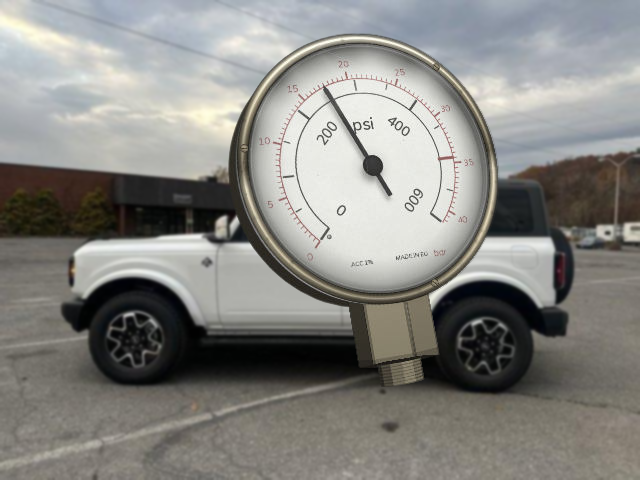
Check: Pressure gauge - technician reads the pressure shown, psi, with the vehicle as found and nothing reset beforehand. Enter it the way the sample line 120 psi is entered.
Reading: 250 psi
